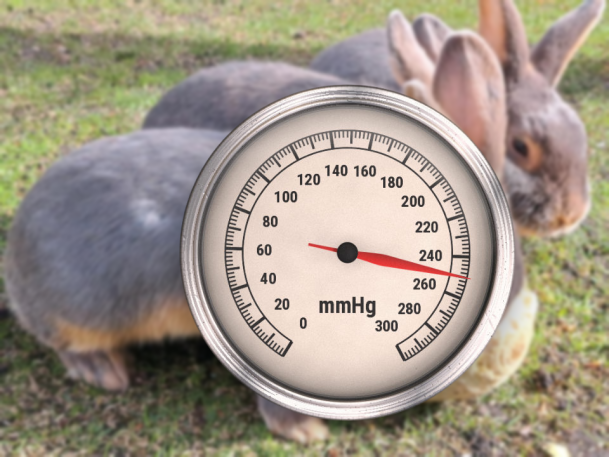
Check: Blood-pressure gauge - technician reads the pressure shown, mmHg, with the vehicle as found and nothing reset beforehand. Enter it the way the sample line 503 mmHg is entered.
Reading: 250 mmHg
